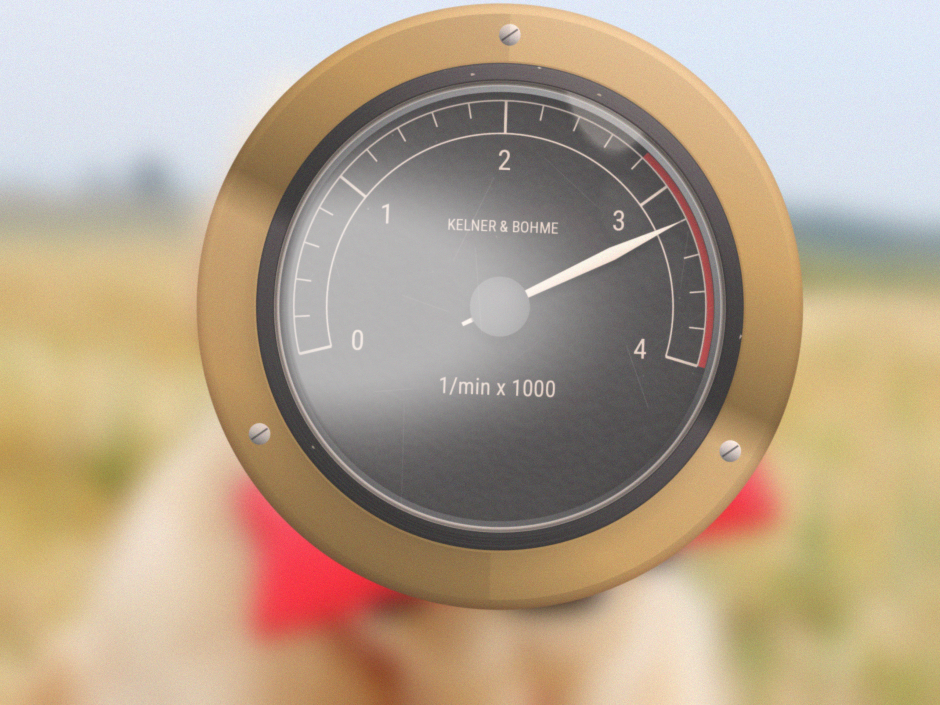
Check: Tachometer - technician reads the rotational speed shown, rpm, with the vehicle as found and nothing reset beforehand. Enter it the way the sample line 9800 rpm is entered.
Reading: 3200 rpm
